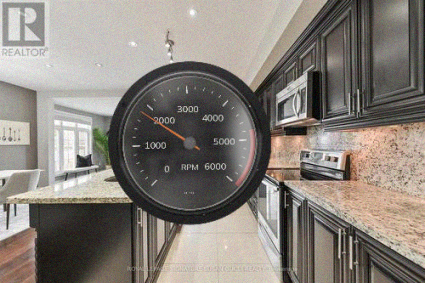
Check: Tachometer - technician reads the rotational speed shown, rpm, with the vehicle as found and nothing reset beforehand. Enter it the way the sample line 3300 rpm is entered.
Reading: 1800 rpm
